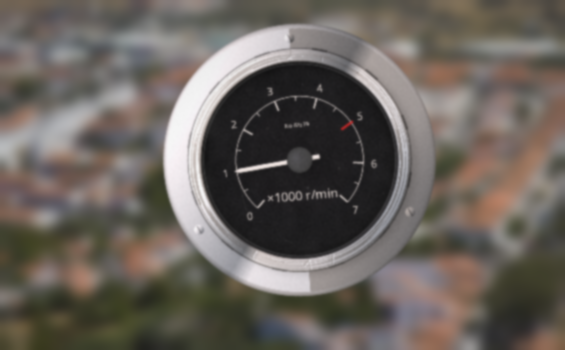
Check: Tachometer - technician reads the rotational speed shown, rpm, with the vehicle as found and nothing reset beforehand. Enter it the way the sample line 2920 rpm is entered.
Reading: 1000 rpm
